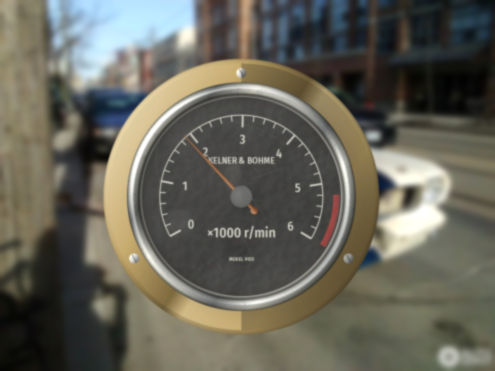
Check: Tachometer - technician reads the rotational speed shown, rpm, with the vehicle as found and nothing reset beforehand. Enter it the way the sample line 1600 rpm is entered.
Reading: 1900 rpm
